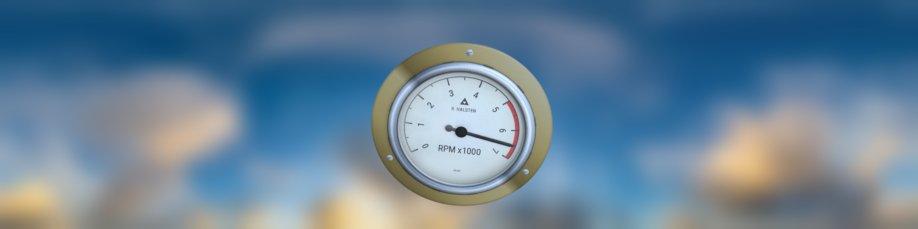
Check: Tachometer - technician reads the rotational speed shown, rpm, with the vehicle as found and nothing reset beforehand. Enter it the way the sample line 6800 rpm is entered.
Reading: 6500 rpm
